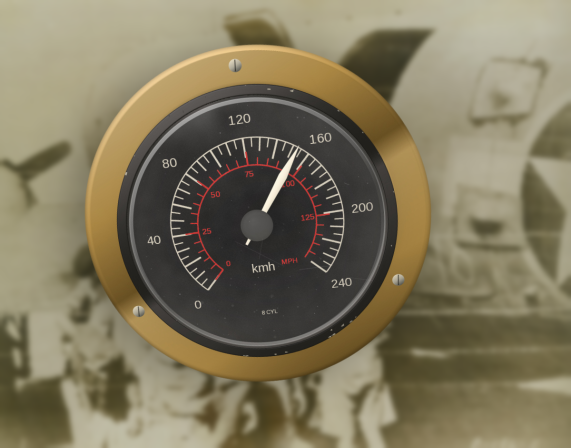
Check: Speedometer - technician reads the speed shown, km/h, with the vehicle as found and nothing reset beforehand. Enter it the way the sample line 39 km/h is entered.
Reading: 152.5 km/h
